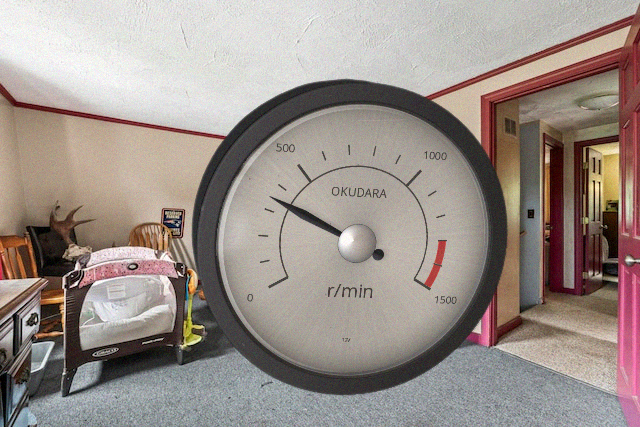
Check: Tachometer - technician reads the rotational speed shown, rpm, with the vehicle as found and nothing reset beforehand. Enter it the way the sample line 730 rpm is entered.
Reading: 350 rpm
